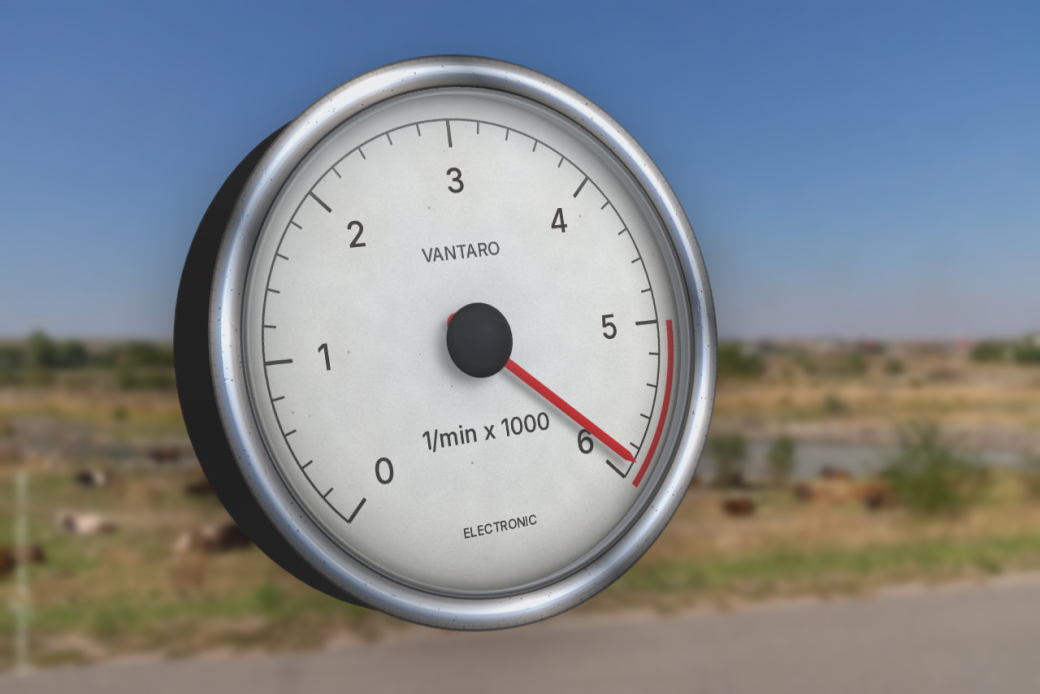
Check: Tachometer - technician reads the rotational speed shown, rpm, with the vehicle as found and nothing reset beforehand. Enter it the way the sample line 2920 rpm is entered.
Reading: 5900 rpm
